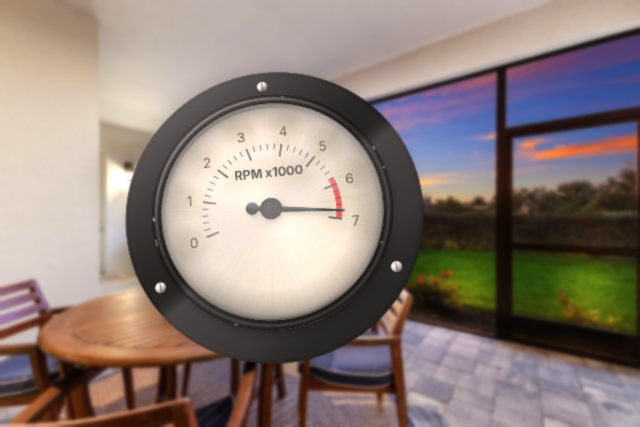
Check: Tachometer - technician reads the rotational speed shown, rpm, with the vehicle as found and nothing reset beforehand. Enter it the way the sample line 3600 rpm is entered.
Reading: 6800 rpm
